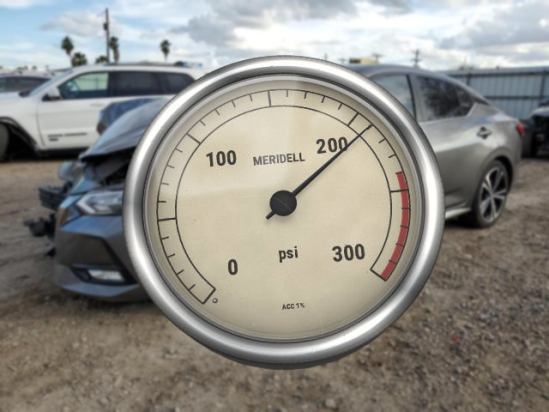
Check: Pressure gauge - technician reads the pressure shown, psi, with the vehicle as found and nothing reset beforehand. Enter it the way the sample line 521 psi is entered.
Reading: 210 psi
